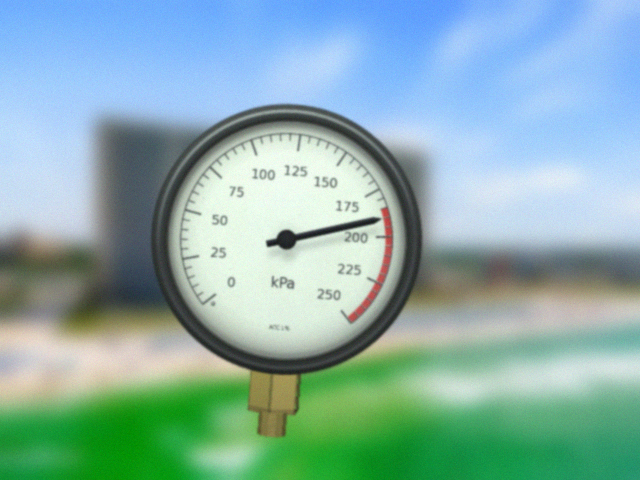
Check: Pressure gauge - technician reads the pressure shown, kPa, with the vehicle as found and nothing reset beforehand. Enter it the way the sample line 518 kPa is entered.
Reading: 190 kPa
